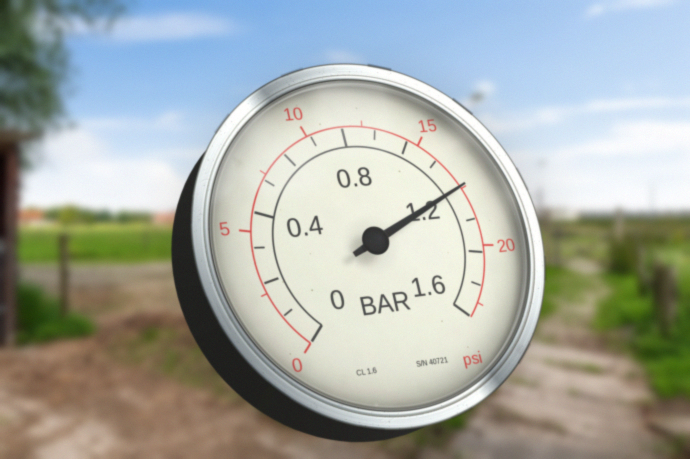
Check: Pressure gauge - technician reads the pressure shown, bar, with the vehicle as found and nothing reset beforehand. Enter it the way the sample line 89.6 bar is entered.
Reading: 1.2 bar
